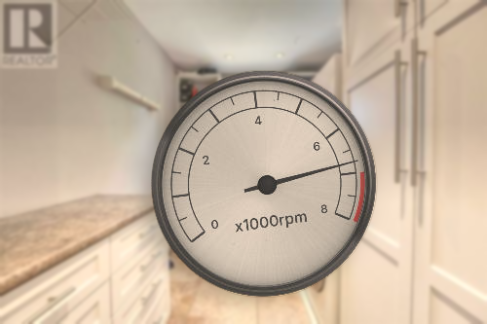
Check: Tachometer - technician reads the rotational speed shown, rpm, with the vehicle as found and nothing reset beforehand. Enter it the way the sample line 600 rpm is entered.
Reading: 6750 rpm
